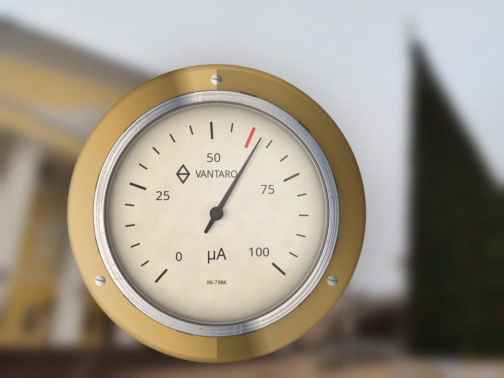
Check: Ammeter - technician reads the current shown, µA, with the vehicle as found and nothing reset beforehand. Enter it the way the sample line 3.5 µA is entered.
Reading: 62.5 µA
